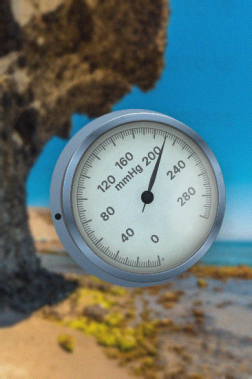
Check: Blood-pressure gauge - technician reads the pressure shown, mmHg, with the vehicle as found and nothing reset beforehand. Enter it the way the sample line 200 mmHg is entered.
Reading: 210 mmHg
